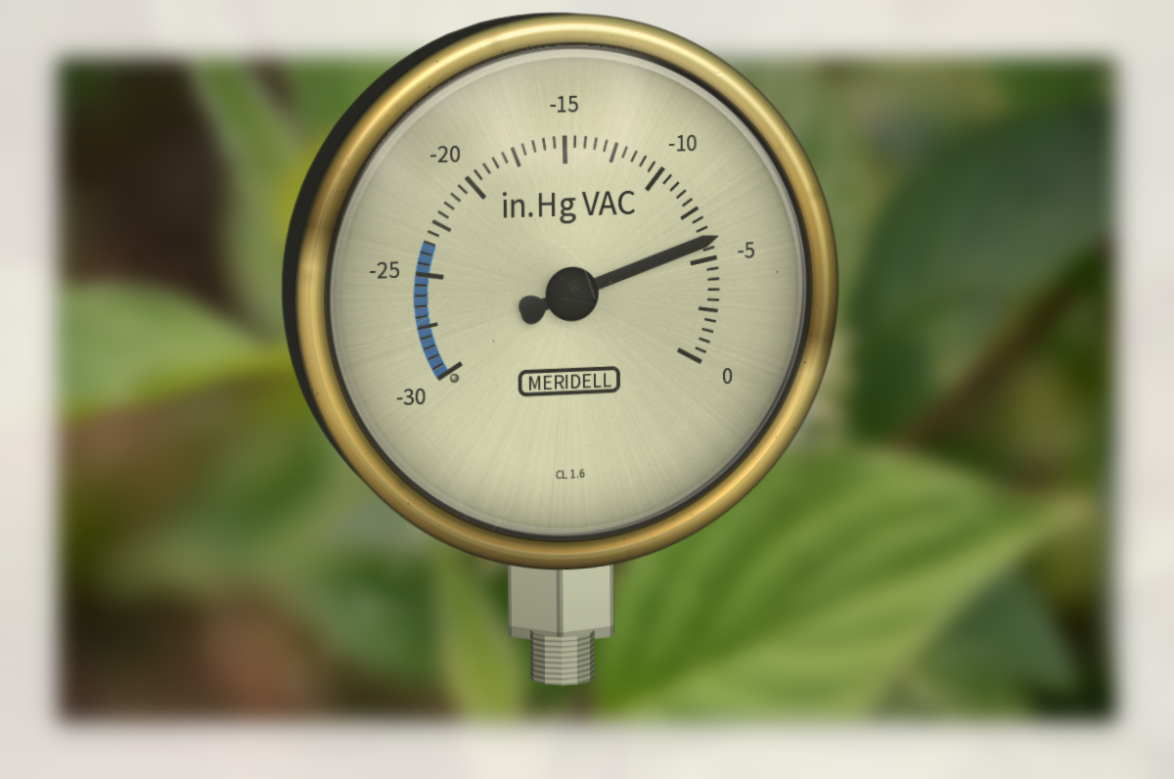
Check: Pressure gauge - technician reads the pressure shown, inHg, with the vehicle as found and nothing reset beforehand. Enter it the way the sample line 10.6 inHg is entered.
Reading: -6 inHg
